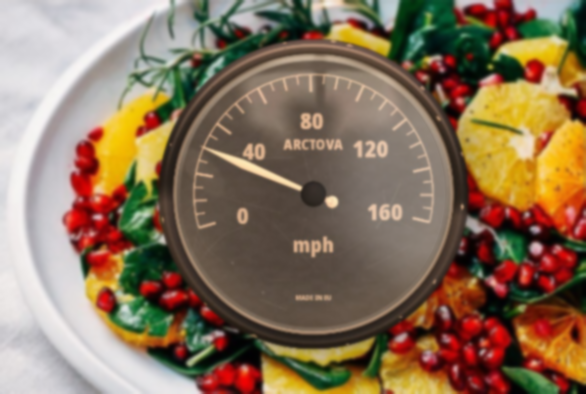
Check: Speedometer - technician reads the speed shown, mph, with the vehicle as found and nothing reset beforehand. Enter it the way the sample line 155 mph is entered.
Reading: 30 mph
